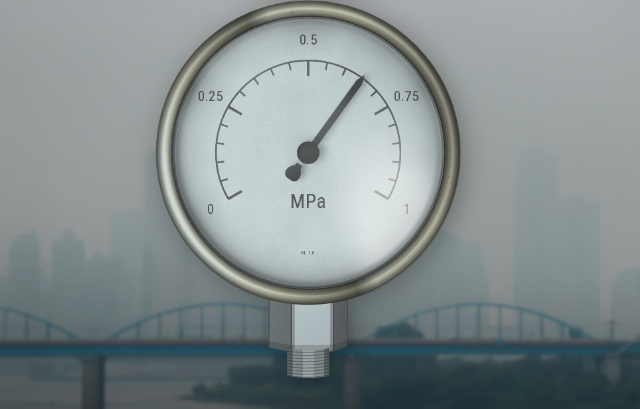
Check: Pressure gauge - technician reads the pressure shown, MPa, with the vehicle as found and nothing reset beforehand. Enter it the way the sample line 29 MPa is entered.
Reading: 0.65 MPa
